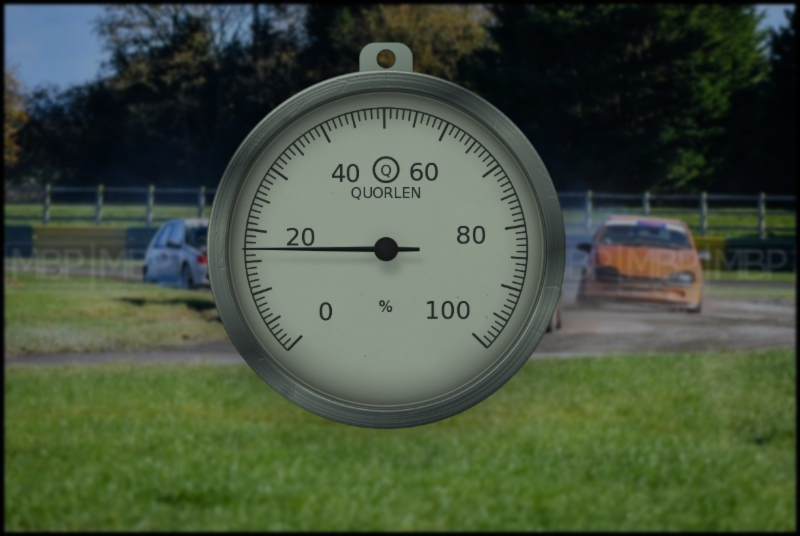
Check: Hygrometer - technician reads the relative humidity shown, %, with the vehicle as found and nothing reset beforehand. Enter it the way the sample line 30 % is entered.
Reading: 17 %
